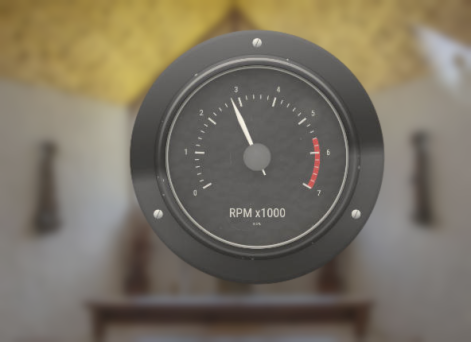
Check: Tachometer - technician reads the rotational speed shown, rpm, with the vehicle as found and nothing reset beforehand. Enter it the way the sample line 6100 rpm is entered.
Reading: 2800 rpm
